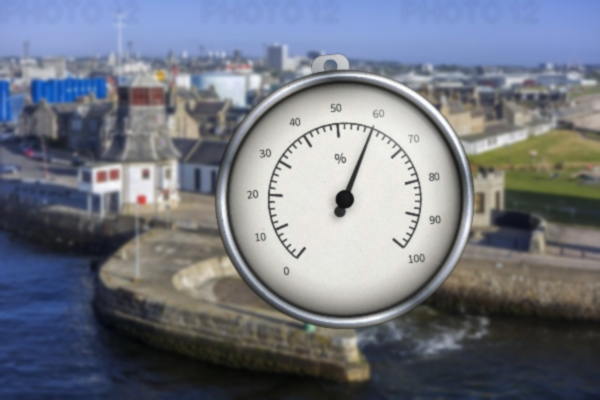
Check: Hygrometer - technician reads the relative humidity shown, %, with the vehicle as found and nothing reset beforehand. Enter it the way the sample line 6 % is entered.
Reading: 60 %
